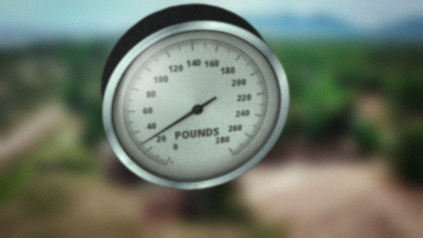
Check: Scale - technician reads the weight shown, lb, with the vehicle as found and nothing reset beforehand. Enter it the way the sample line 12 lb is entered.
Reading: 30 lb
